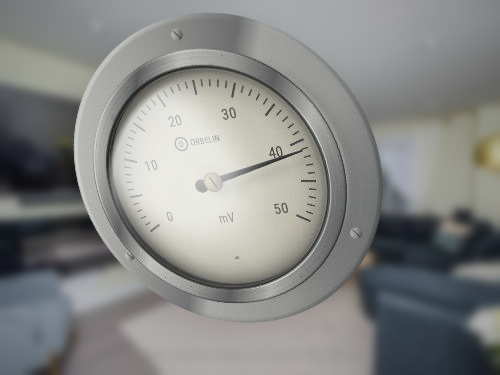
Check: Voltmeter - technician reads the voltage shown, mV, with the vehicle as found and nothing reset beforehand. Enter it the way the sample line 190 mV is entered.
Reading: 41 mV
